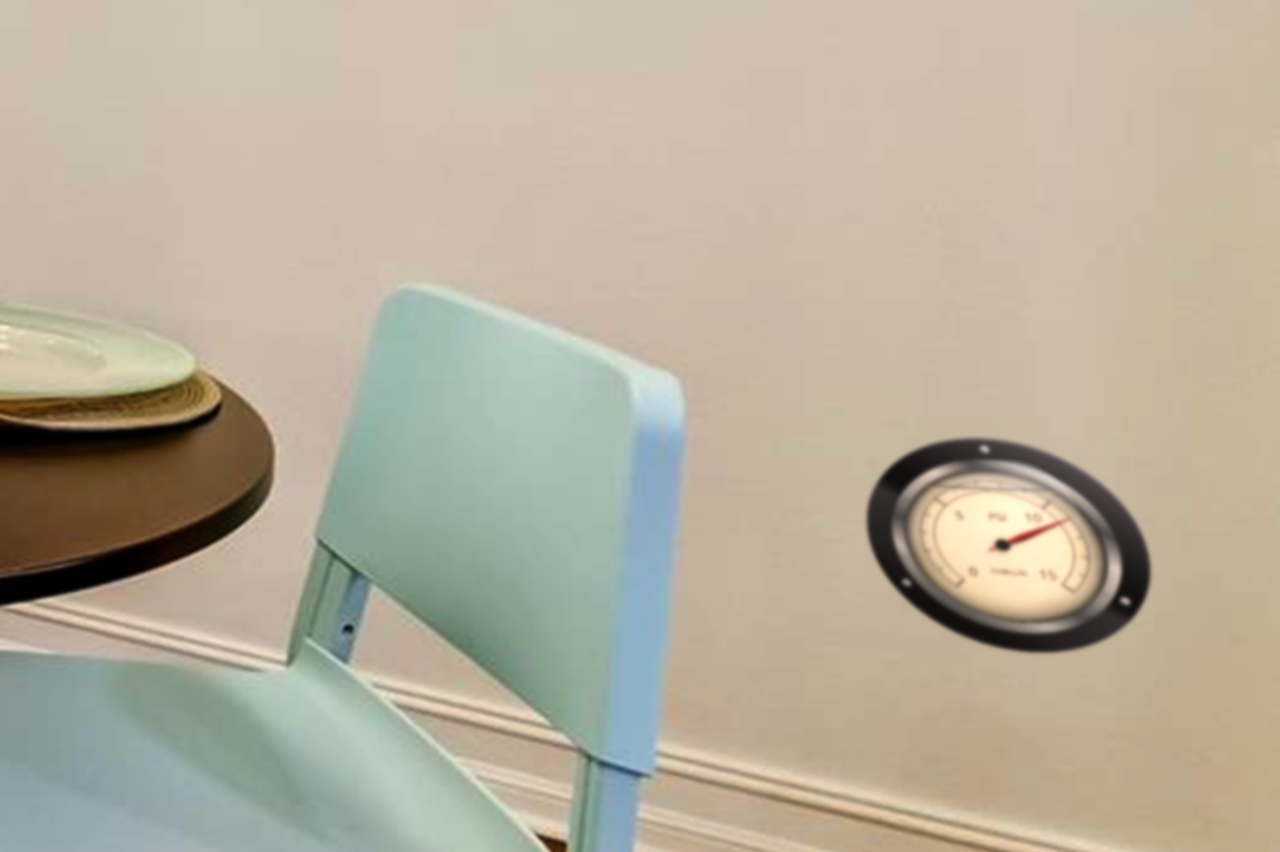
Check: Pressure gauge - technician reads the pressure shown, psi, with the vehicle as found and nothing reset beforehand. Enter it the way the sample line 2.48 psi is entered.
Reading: 11 psi
